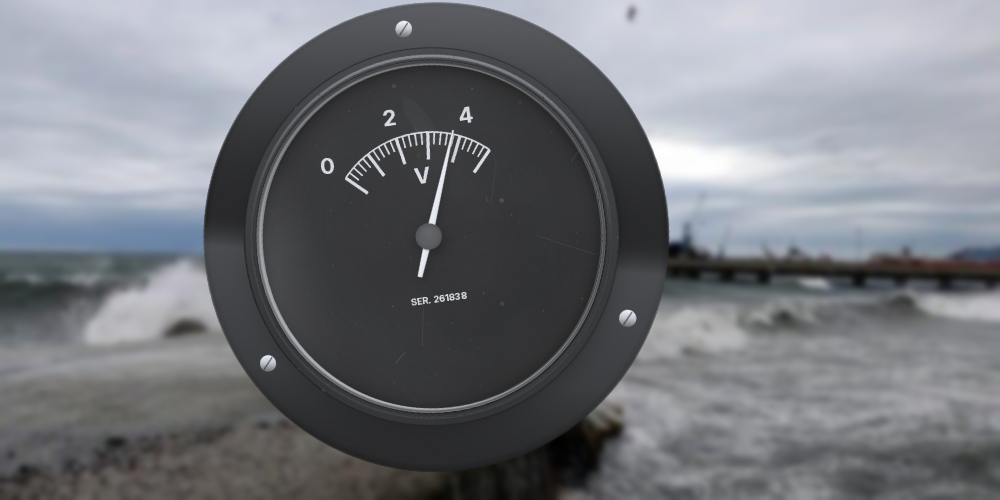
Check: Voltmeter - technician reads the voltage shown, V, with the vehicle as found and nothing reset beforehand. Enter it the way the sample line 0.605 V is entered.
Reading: 3.8 V
